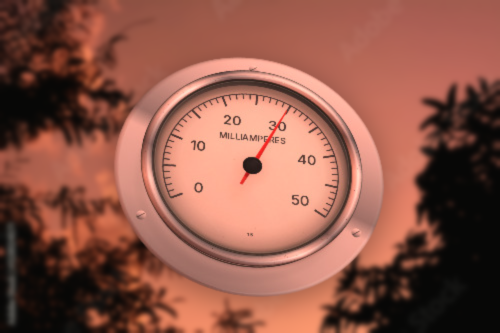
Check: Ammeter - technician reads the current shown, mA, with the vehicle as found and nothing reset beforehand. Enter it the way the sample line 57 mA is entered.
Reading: 30 mA
